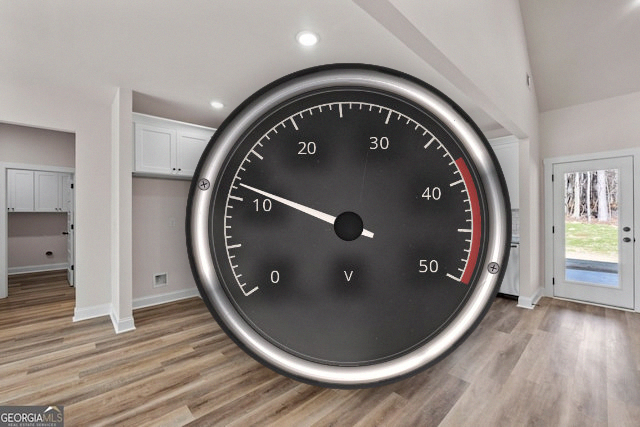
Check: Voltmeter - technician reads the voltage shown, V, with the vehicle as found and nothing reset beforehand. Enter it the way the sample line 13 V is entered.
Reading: 11.5 V
